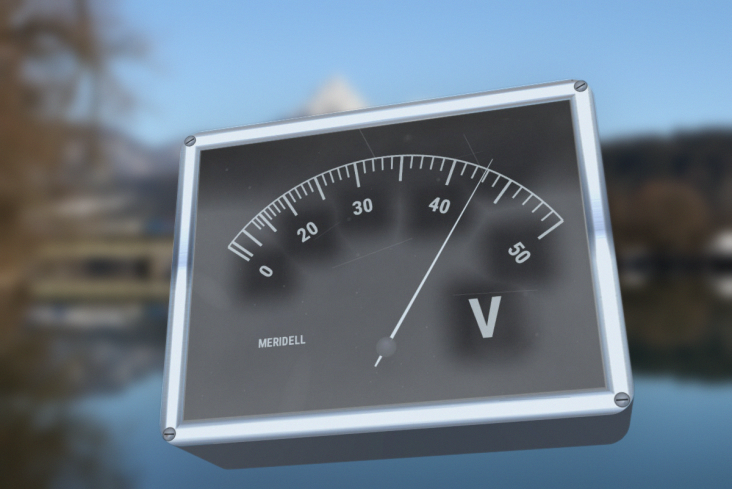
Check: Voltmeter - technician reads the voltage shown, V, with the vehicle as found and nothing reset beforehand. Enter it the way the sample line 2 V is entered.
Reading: 43 V
